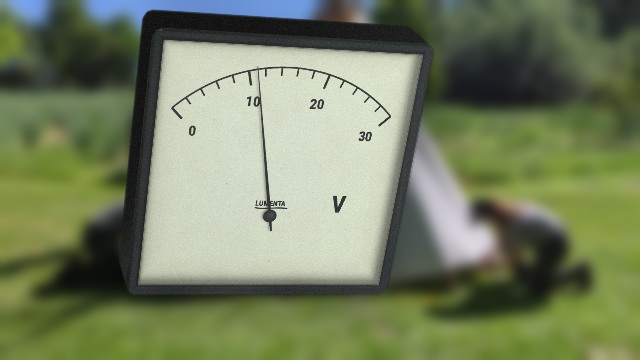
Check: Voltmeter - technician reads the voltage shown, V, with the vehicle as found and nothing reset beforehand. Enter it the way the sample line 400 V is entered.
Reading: 11 V
